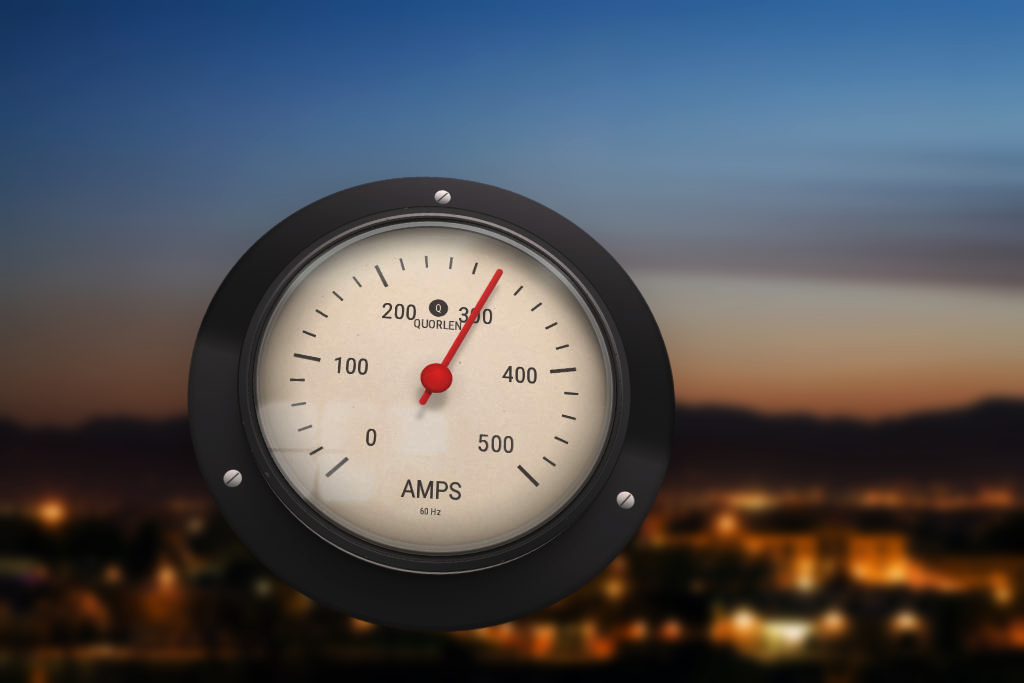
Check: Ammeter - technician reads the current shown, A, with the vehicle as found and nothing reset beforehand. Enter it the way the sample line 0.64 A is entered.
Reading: 300 A
